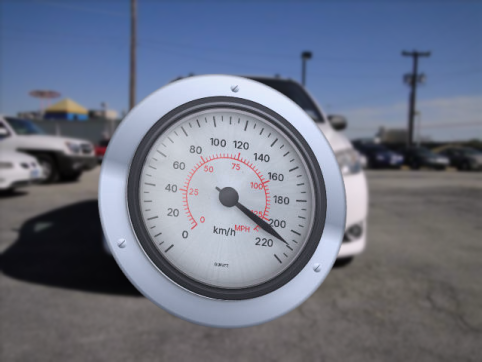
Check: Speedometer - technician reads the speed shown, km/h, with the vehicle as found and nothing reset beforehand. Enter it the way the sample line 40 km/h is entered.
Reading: 210 km/h
